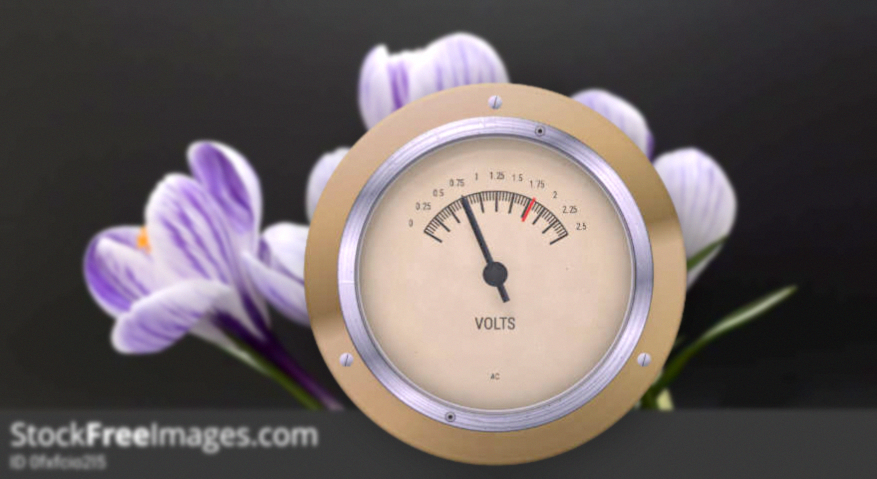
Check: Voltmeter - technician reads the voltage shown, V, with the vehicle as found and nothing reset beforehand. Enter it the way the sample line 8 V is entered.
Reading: 0.75 V
